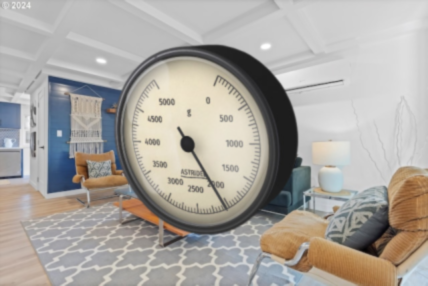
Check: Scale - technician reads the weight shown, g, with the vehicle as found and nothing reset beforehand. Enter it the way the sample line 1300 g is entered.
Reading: 2000 g
